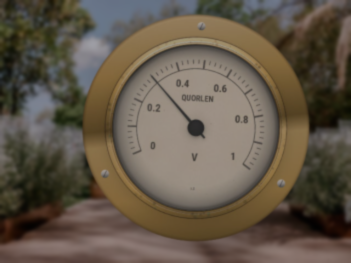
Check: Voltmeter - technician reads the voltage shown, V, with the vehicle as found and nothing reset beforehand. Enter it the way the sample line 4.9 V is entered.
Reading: 0.3 V
